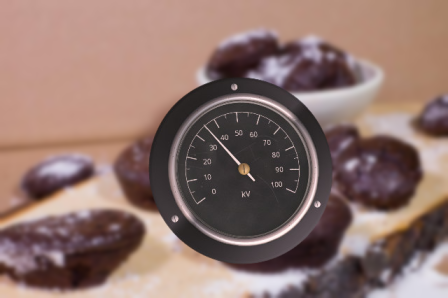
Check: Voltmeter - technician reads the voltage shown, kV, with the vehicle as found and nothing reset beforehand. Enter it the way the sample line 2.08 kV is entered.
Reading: 35 kV
